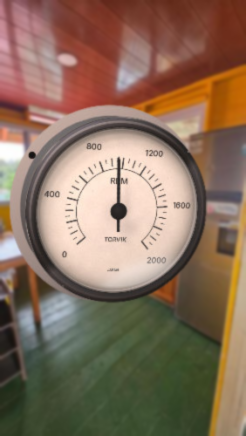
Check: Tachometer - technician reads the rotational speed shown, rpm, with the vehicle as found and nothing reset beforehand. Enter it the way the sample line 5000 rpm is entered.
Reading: 950 rpm
